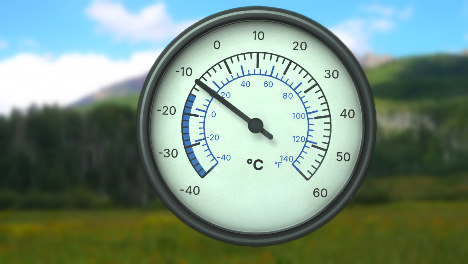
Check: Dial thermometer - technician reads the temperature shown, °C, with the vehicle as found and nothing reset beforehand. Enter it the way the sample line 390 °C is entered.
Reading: -10 °C
